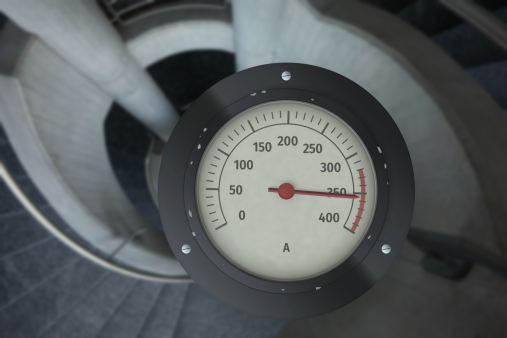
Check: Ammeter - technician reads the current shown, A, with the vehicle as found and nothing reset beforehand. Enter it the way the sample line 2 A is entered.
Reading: 355 A
